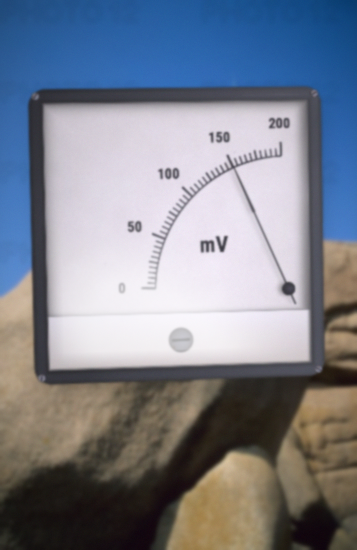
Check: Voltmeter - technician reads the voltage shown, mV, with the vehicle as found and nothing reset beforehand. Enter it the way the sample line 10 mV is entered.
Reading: 150 mV
